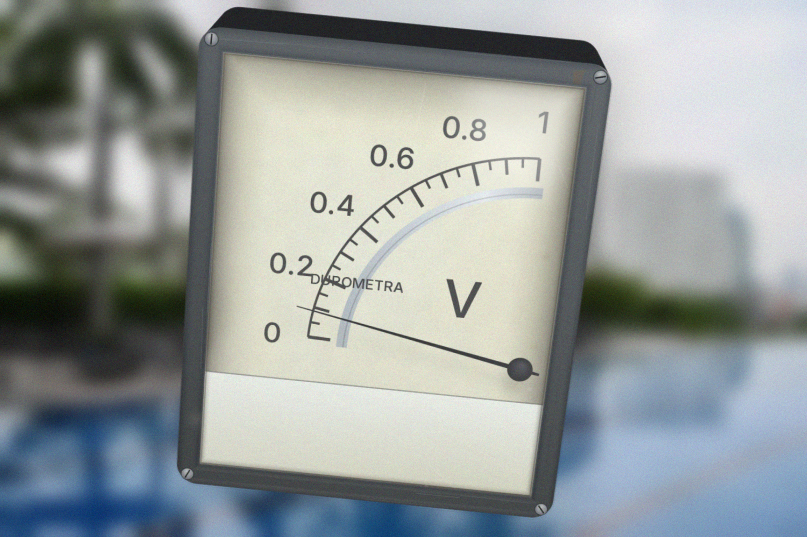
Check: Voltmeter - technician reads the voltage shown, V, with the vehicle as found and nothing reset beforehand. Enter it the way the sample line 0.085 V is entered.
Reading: 0.1 V
